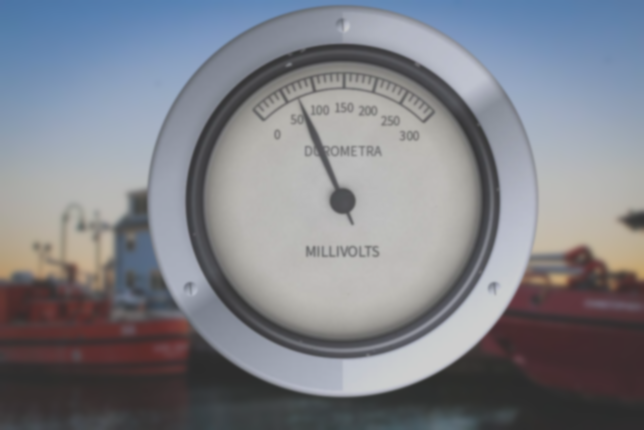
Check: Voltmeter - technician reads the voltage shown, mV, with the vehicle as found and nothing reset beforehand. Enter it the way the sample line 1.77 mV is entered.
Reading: 70 mV
